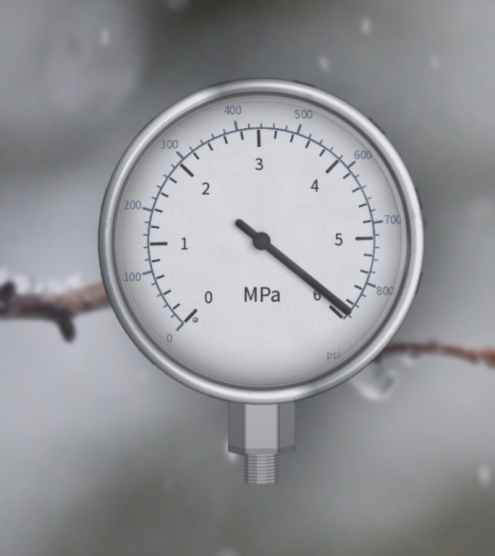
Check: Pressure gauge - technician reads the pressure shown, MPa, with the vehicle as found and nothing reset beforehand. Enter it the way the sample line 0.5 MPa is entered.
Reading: 5.9 MPa
